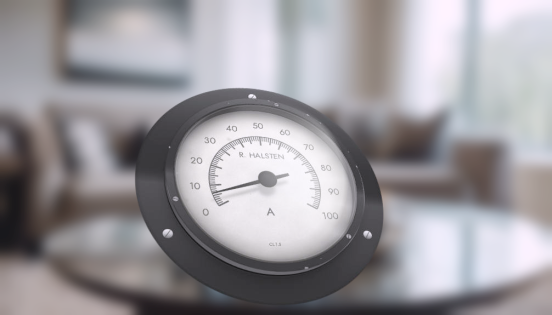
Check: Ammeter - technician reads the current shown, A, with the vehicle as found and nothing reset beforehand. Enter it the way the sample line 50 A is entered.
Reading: 5 A
